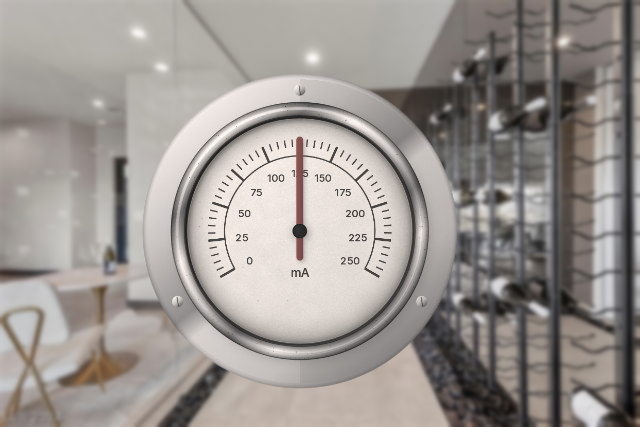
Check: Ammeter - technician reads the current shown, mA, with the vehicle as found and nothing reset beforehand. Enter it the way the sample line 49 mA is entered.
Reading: 125 mA
